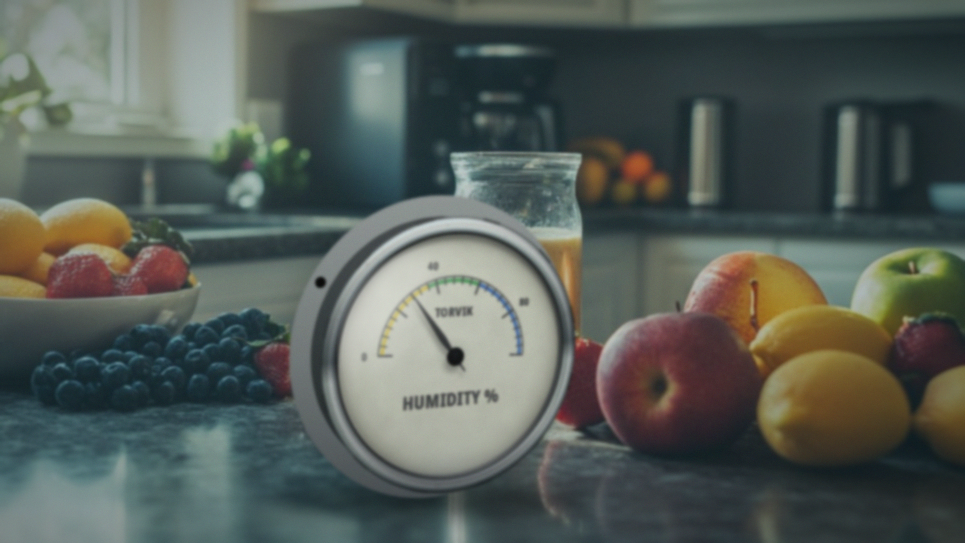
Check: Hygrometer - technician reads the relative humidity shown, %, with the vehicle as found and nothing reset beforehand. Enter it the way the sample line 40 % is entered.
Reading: 28 %
